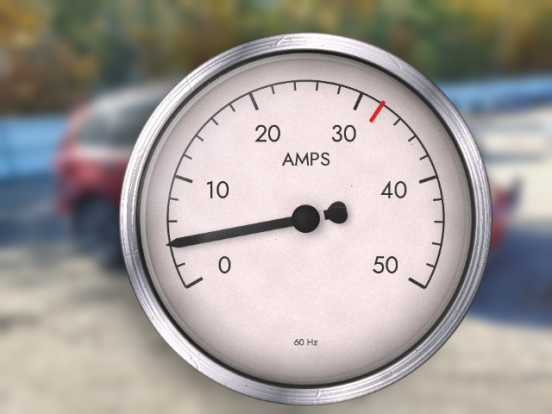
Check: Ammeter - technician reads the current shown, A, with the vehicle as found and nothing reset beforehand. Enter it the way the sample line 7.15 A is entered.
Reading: 4 A
